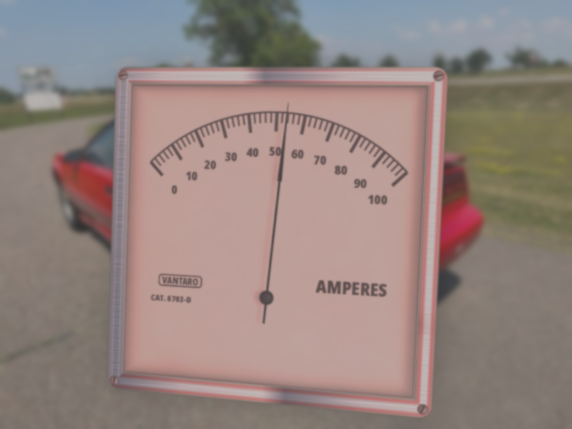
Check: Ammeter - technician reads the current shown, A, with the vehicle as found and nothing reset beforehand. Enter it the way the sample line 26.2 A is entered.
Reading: 54 A
